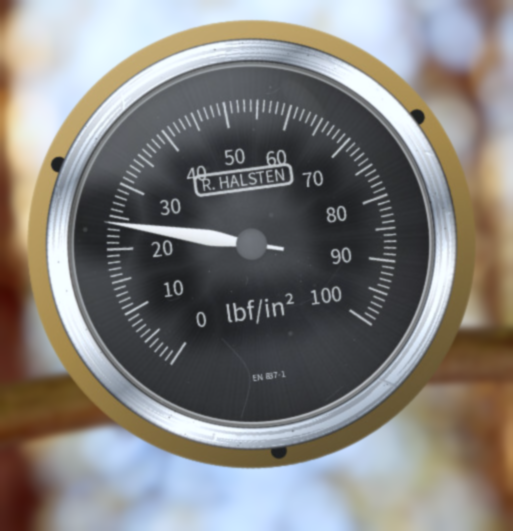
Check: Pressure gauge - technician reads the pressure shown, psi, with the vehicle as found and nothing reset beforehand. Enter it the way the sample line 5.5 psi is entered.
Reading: 24 psi
